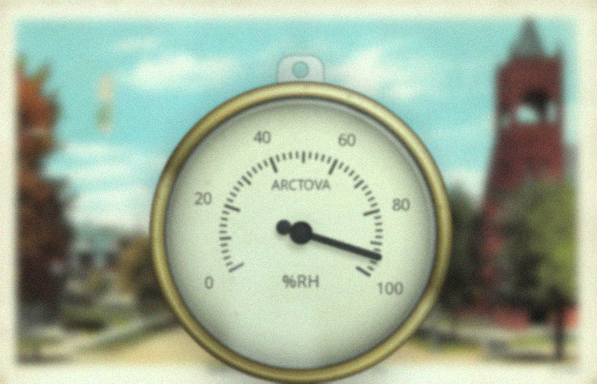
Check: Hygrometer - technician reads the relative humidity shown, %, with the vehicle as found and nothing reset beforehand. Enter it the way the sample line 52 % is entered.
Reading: 94 %
